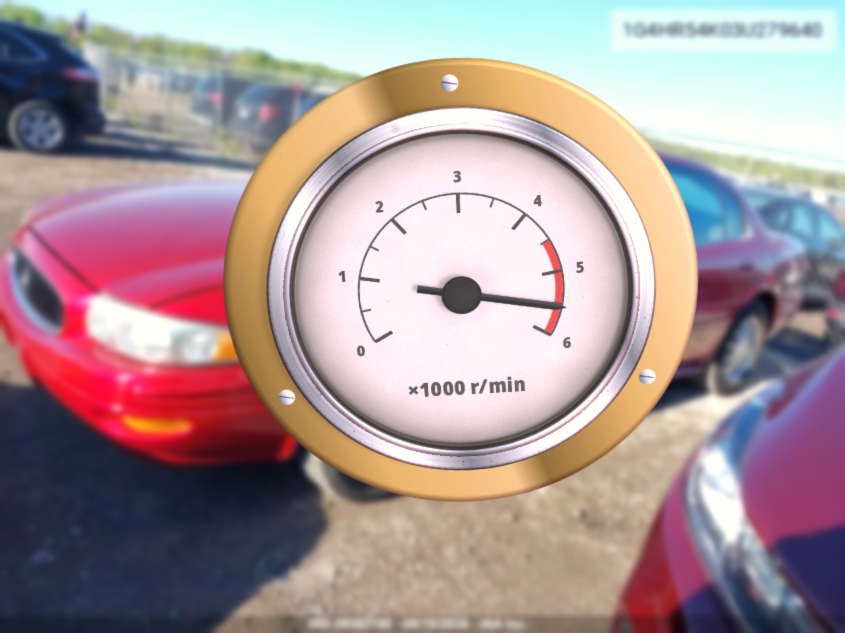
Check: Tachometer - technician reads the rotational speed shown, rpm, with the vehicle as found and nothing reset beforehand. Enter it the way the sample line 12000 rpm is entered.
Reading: 5500 rpm
